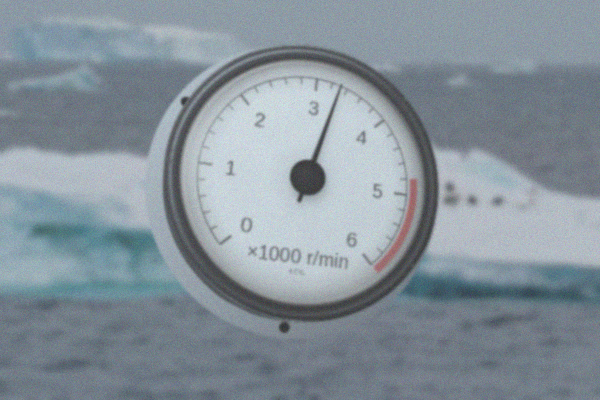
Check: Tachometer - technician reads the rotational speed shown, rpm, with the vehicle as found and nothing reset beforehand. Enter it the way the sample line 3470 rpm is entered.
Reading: 3300 rpm
